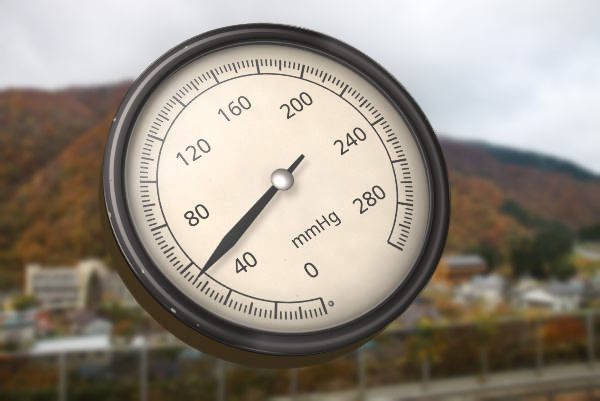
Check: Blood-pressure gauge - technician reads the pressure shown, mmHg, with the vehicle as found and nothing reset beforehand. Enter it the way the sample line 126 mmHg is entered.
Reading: 54 mmHg
